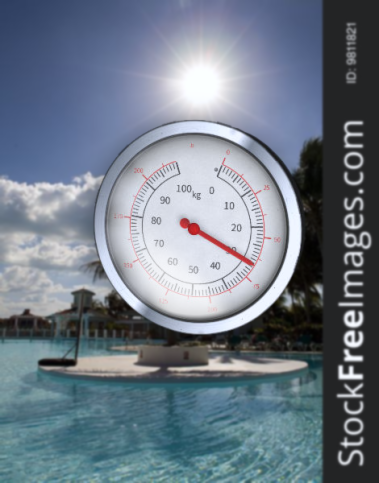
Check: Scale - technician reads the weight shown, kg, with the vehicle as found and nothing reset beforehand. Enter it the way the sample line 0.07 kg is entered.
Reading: 30 kg
